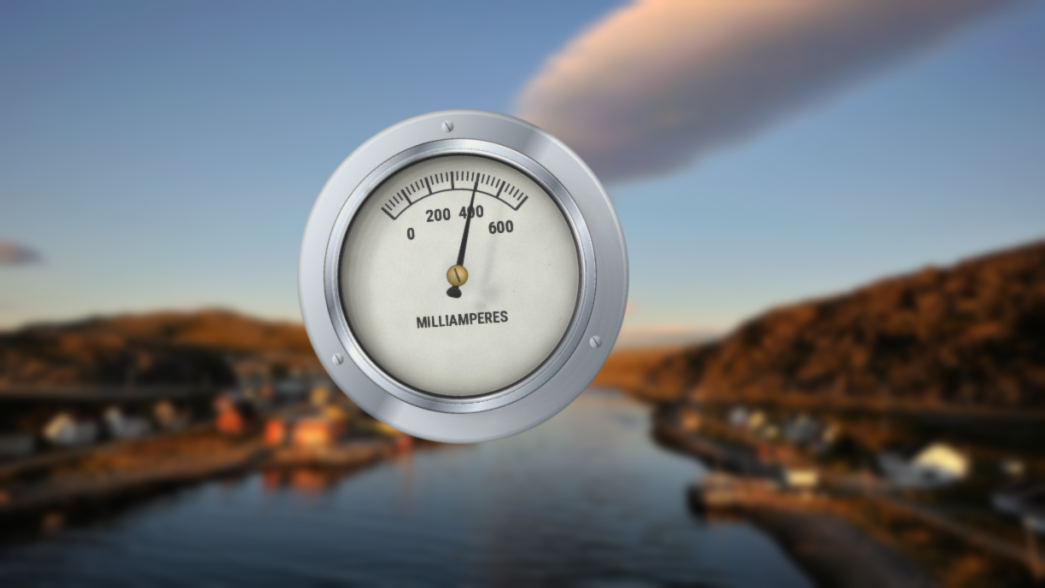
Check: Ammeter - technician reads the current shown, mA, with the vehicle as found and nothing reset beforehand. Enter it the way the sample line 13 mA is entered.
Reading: 400 mA
